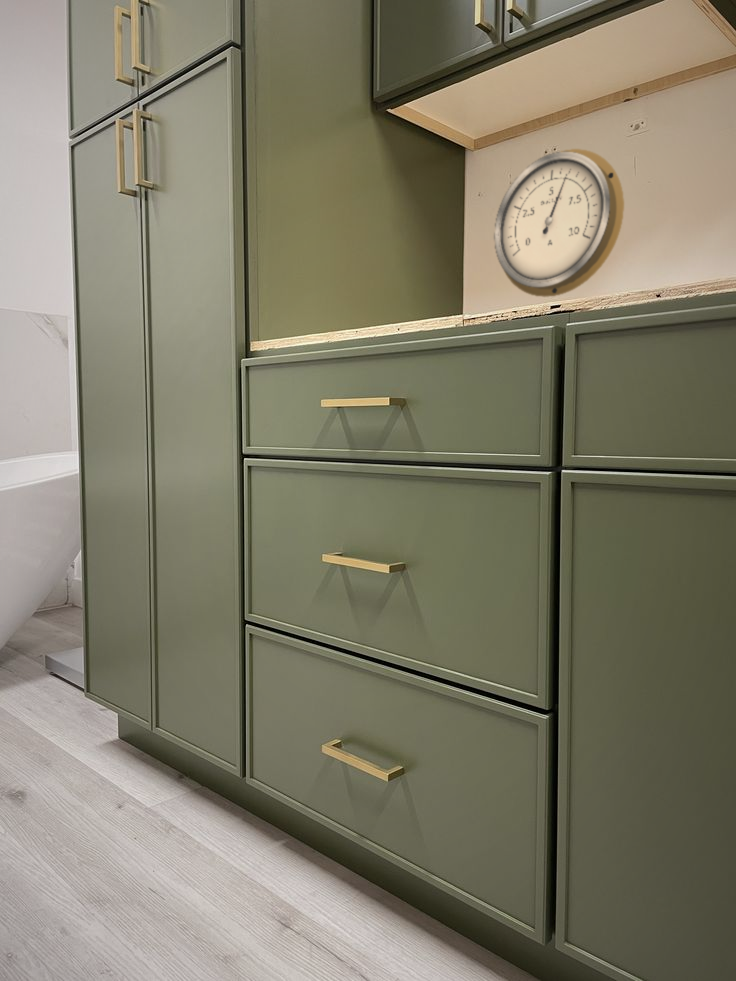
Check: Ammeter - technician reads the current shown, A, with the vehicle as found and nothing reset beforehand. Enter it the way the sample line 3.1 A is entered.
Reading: 6 A
